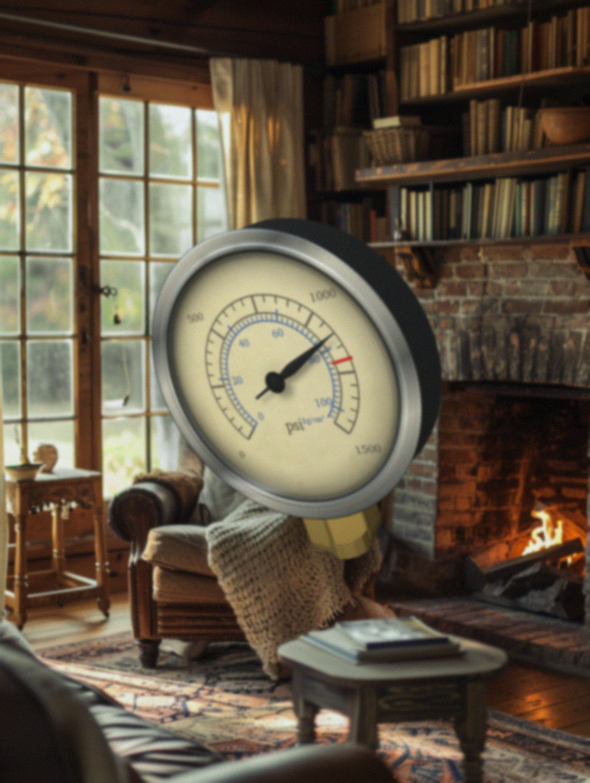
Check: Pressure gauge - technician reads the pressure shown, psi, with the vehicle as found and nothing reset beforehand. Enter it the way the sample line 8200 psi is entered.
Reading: 1100 psi
